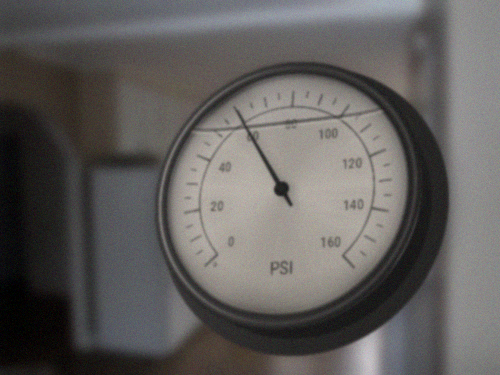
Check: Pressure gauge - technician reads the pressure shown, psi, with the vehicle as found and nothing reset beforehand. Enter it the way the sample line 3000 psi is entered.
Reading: 60 psi
